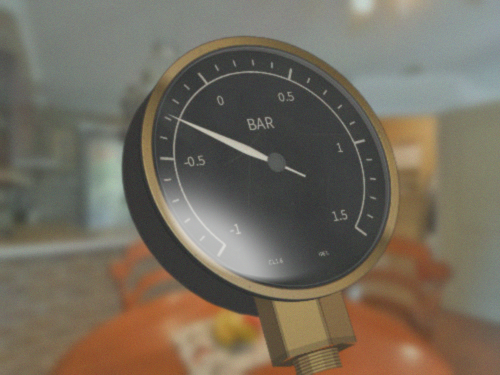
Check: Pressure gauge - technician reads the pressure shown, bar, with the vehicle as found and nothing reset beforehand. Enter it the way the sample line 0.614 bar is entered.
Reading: -0.3 bar
